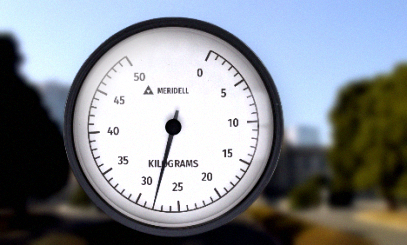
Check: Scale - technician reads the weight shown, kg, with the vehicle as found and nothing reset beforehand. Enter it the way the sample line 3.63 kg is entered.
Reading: 28 kg
